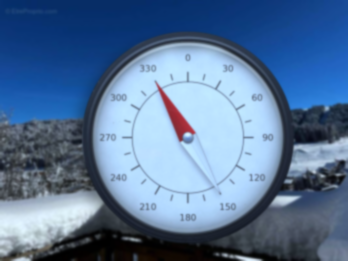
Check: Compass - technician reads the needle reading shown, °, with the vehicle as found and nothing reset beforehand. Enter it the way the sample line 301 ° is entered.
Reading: 330 °
